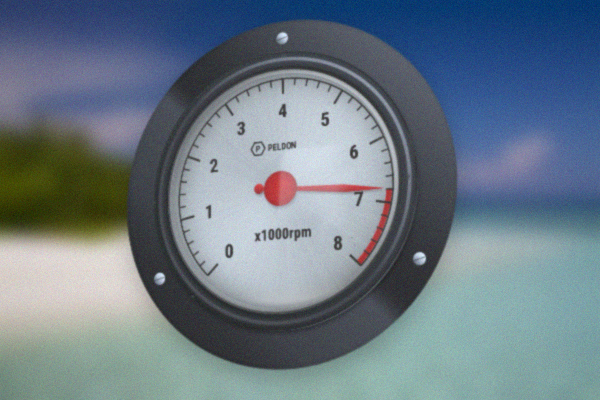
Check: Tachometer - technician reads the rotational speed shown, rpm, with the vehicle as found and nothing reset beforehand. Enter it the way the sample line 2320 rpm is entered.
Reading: 6800 rpm
